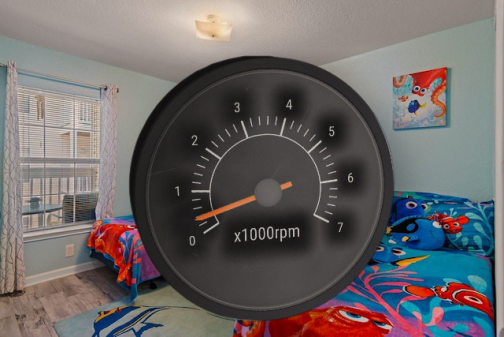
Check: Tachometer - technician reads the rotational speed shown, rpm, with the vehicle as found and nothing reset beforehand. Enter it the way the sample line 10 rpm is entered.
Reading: 400 rpm
